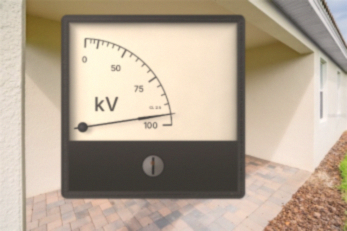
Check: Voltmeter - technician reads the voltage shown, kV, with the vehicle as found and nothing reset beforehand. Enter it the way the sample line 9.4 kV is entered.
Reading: 95 kV
